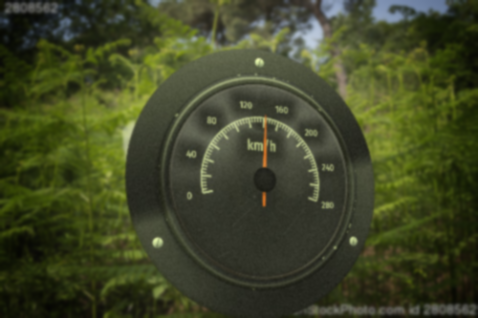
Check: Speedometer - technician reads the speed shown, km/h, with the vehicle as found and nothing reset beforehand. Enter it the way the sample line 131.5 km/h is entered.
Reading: 140 km/h
